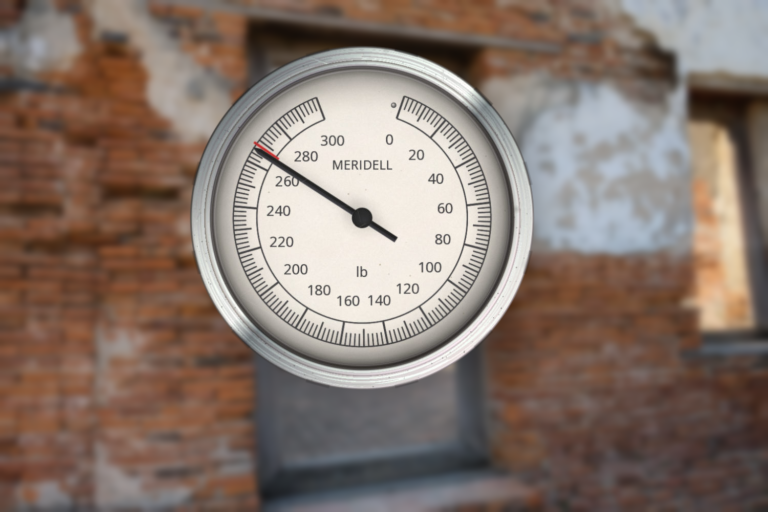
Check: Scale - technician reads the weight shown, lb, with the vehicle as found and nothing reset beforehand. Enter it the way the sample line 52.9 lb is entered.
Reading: 266 lb
